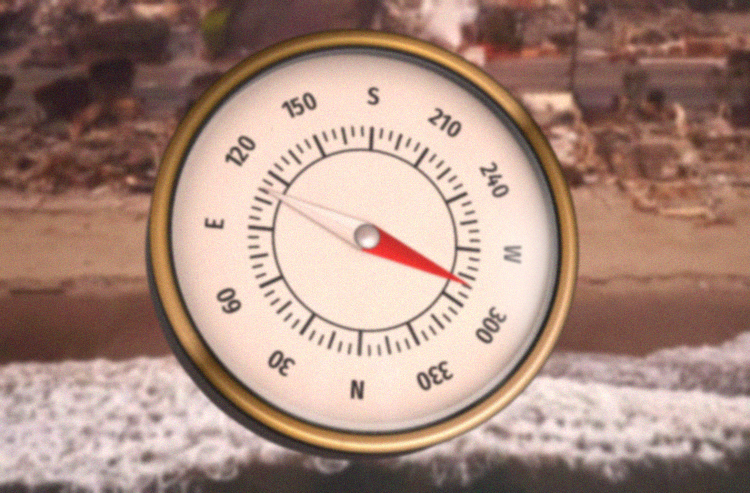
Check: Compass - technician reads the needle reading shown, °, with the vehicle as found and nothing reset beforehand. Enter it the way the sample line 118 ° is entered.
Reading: 290 °
